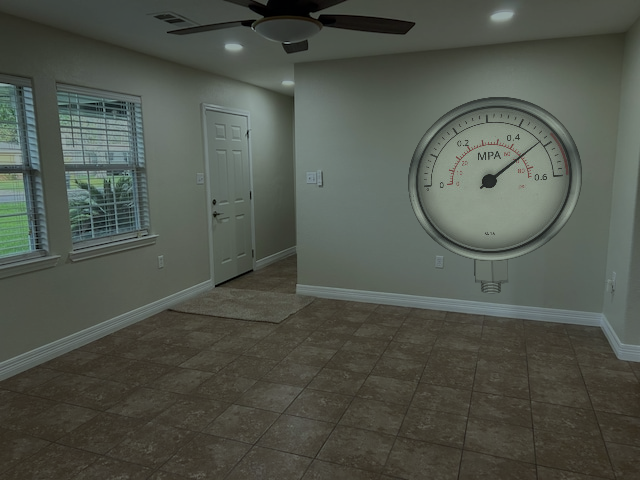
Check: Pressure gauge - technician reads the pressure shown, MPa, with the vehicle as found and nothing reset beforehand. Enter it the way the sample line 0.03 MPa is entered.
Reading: 0.48 MPa
